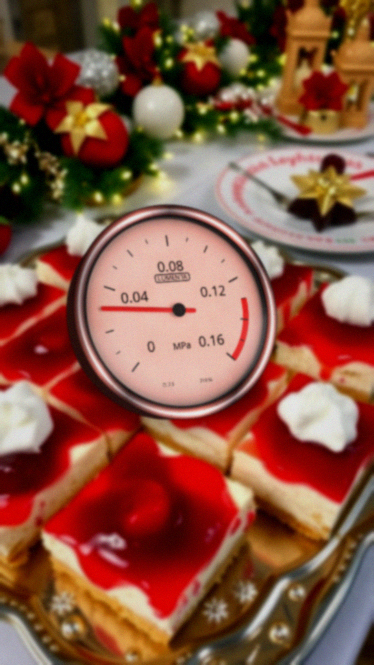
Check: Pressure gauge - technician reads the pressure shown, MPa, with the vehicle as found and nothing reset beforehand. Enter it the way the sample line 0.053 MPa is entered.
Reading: 0.03 MPa
